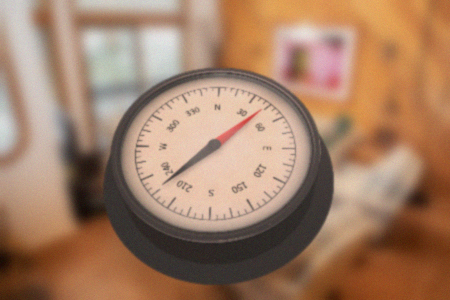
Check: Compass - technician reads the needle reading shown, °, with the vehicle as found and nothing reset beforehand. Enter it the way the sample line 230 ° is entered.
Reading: 45 °
